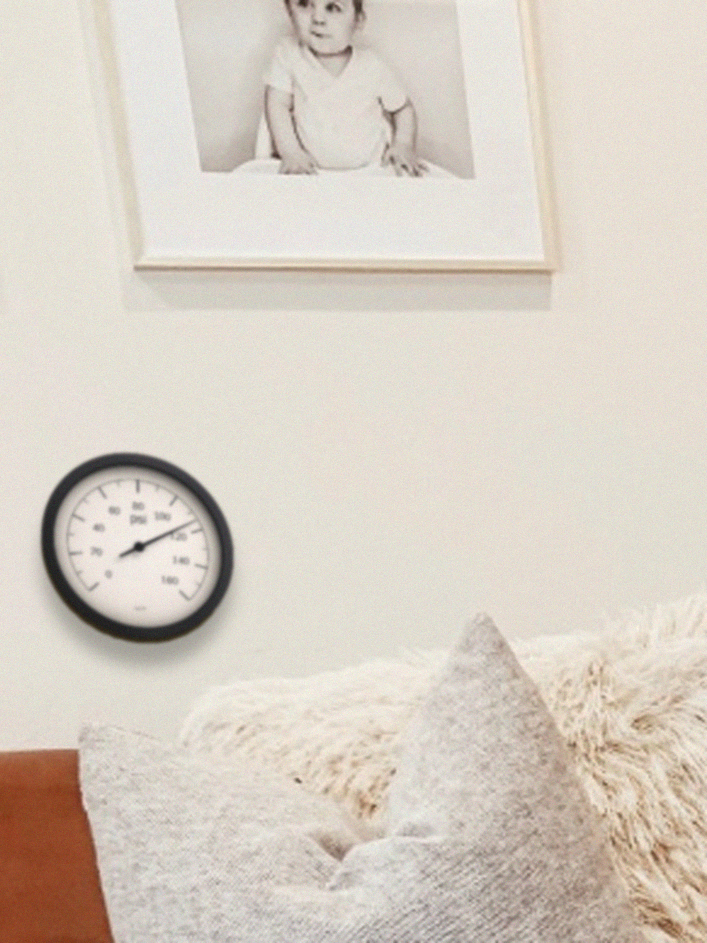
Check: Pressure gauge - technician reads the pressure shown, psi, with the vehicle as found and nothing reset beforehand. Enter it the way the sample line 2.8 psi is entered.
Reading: 115 psi
